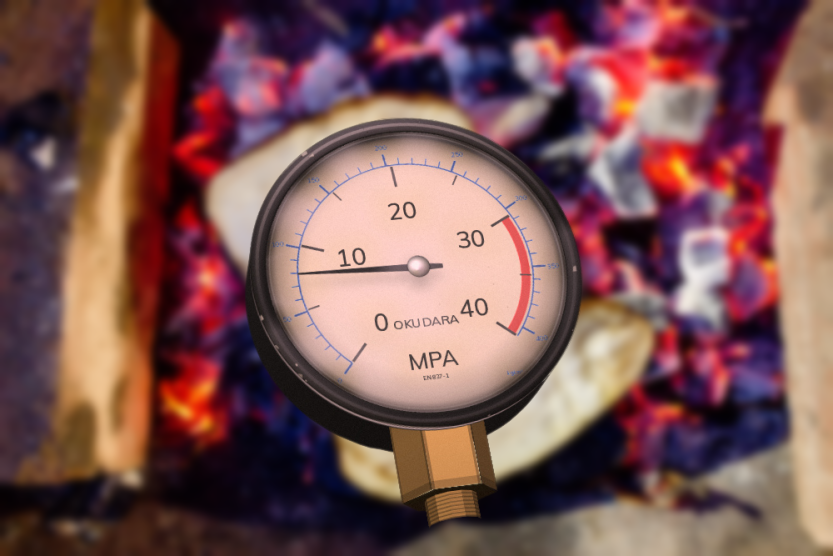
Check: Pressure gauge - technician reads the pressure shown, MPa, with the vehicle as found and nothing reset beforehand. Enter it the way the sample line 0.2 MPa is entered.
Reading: 7.5 MPa
